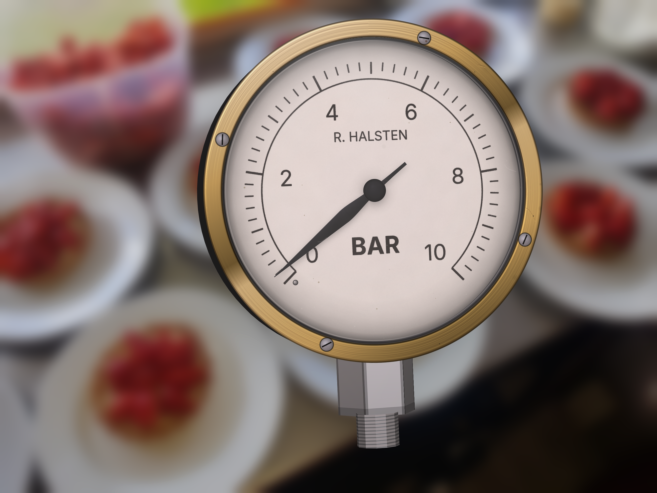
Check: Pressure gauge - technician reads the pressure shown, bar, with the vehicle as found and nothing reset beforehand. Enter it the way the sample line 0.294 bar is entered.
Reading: 0.2 bar
